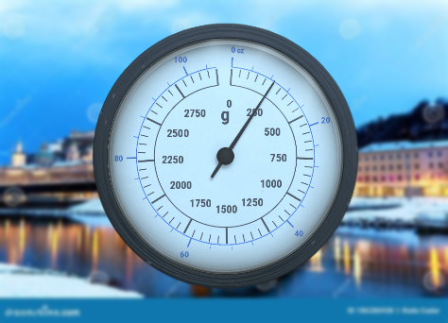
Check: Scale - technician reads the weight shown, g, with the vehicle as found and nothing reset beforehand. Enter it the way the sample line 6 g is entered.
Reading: 250 g
